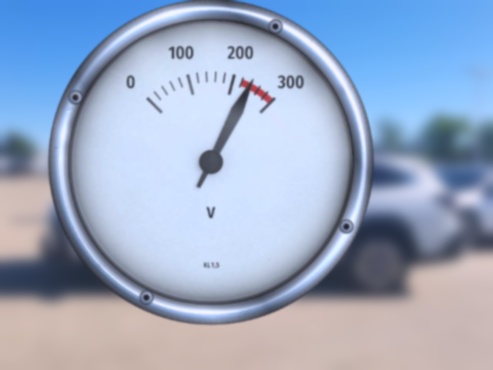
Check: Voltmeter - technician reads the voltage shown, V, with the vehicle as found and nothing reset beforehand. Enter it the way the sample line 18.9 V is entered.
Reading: 240 V
